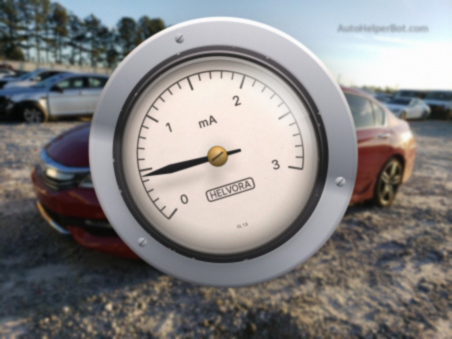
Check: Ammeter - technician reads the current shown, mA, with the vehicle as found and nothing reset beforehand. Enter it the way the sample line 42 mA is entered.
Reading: 0.45 mA
